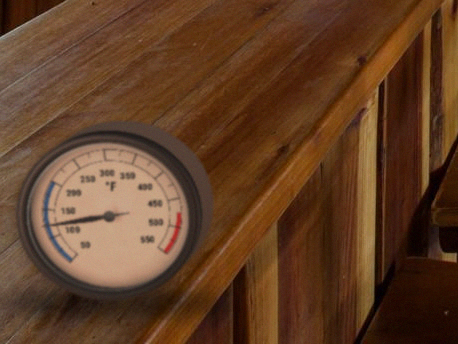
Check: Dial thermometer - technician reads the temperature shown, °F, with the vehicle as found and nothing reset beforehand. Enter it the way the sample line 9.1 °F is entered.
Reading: 125 °F
